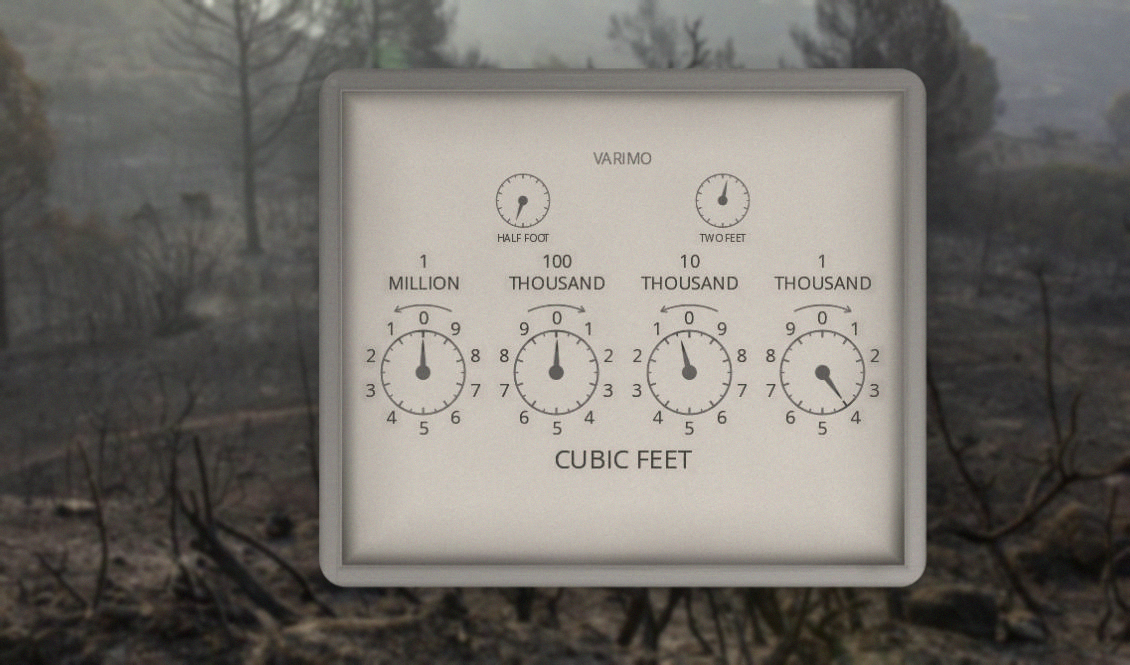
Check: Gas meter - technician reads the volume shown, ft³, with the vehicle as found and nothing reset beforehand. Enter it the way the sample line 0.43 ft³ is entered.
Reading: 400 ft³
